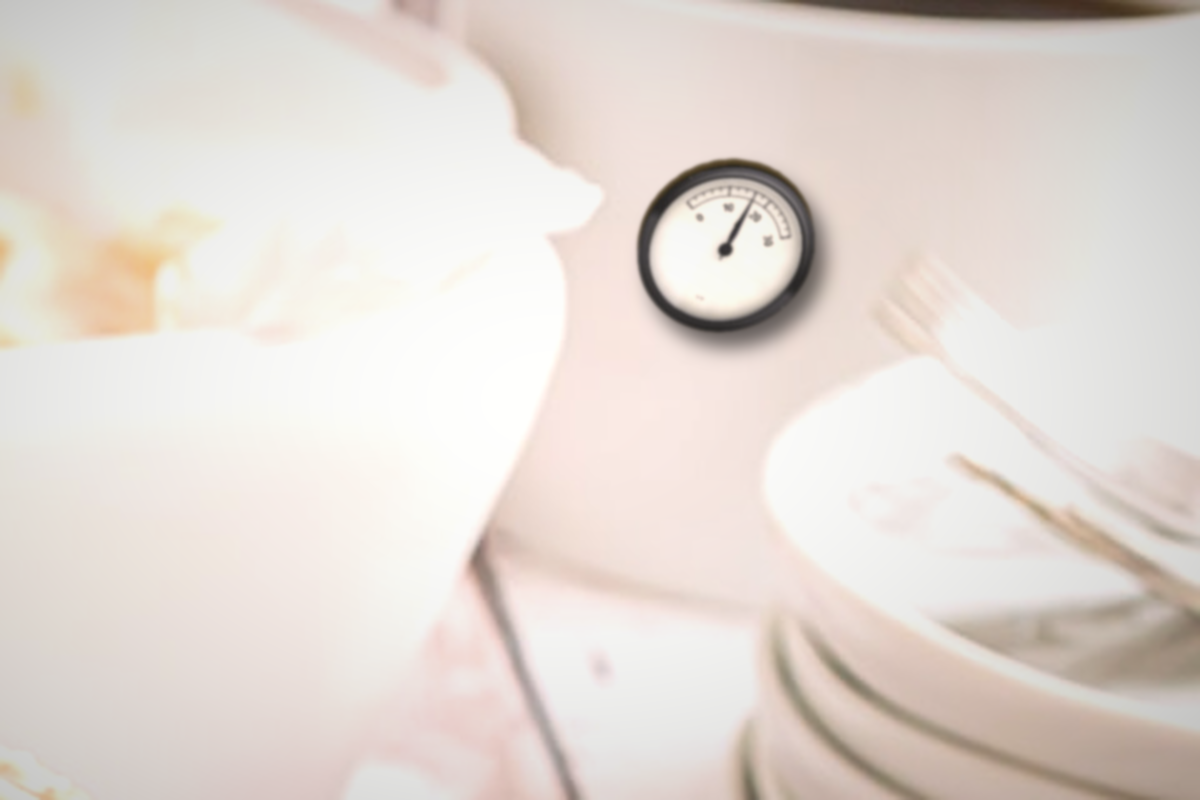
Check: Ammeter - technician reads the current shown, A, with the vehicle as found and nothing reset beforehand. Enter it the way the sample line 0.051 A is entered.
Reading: 16 A
